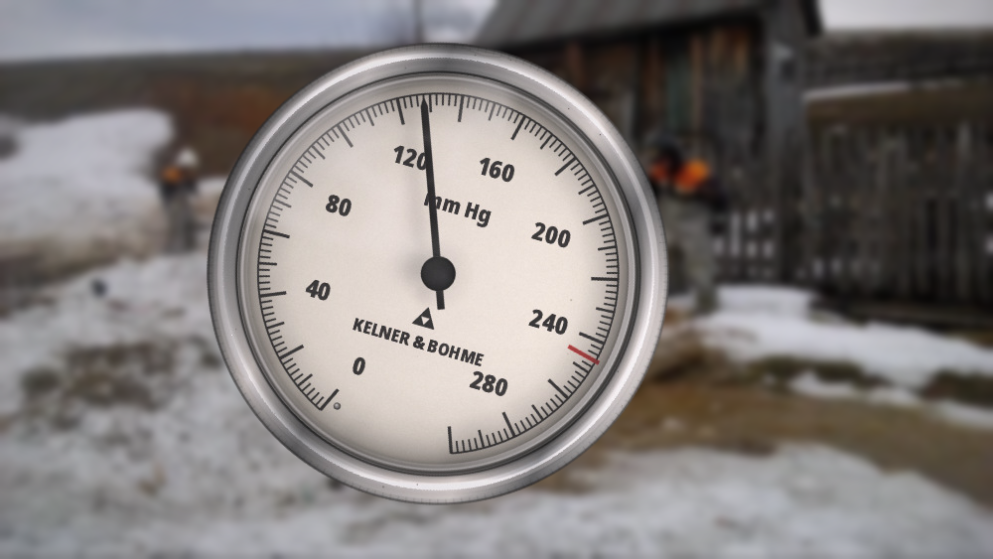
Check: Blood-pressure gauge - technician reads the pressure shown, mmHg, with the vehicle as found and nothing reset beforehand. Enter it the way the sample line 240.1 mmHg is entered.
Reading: 128 mmHg
